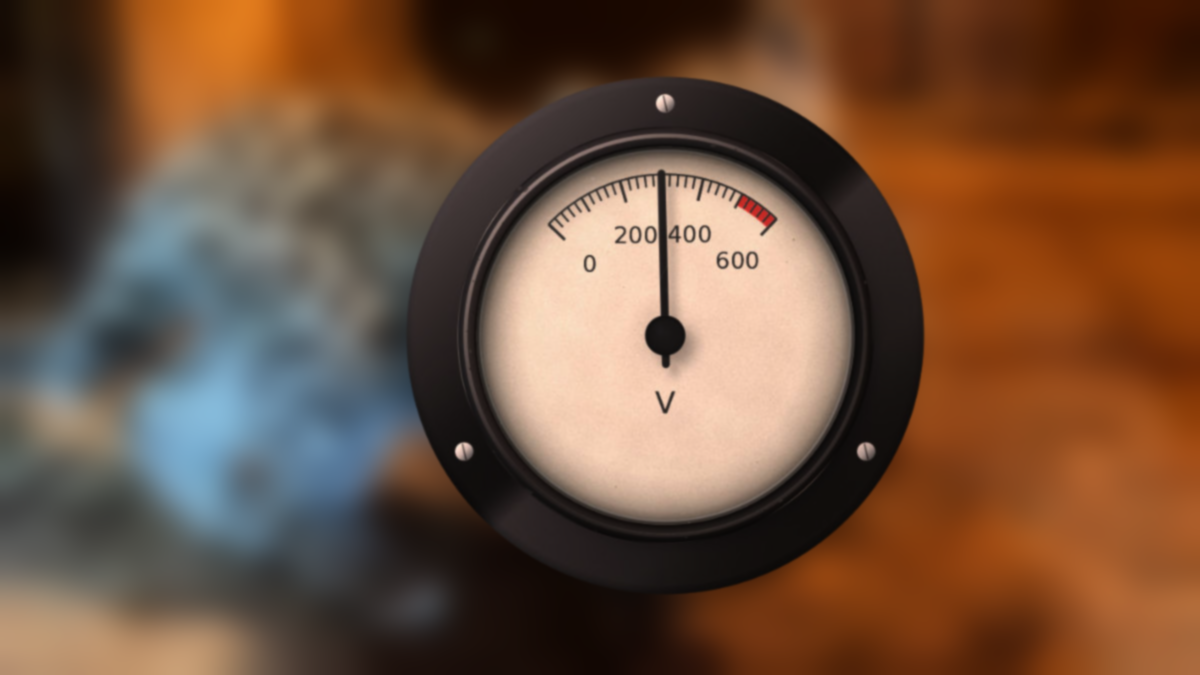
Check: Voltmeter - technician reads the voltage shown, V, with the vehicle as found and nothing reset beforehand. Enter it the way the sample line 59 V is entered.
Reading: 300 V
